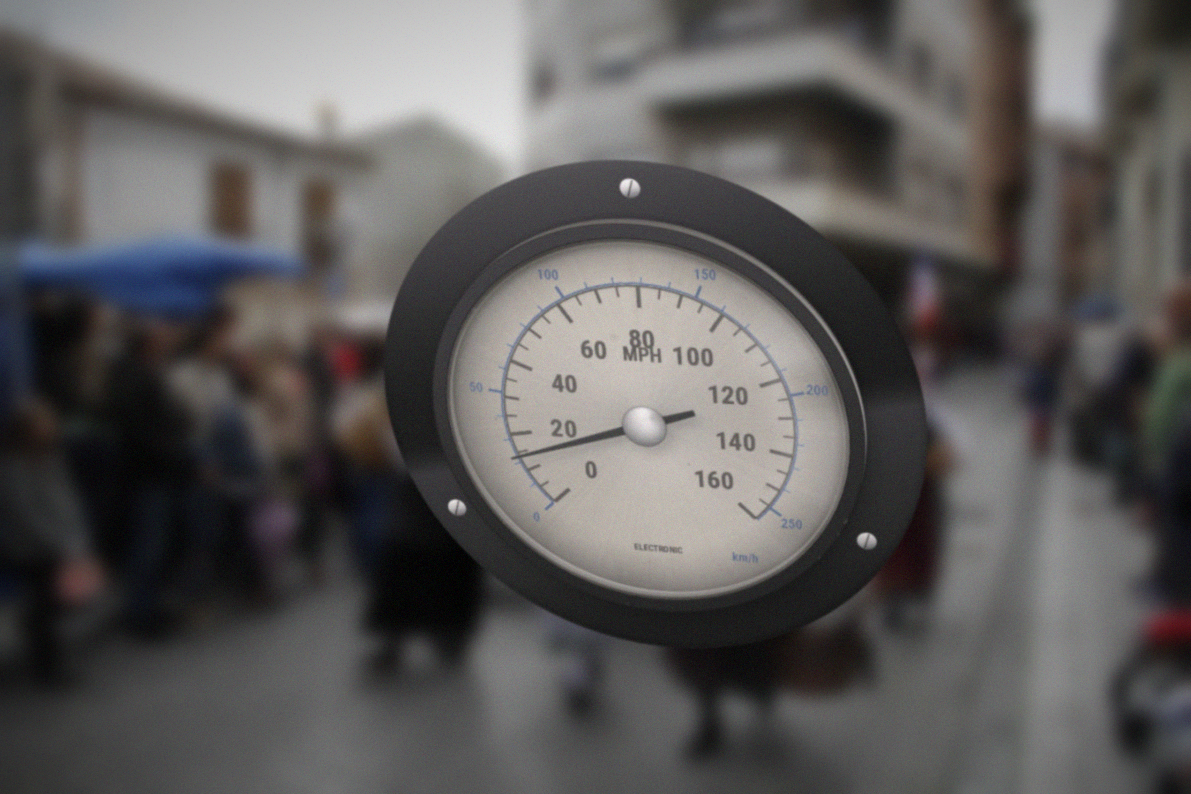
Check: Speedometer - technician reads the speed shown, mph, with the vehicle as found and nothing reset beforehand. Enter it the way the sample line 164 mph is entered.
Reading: 15 mph
